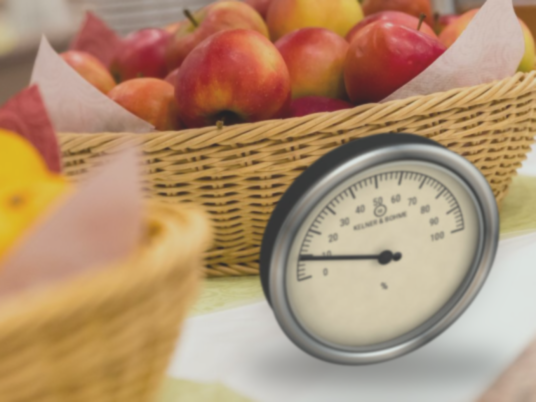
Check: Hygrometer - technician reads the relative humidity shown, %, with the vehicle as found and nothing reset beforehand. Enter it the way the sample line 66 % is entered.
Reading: 10 %
